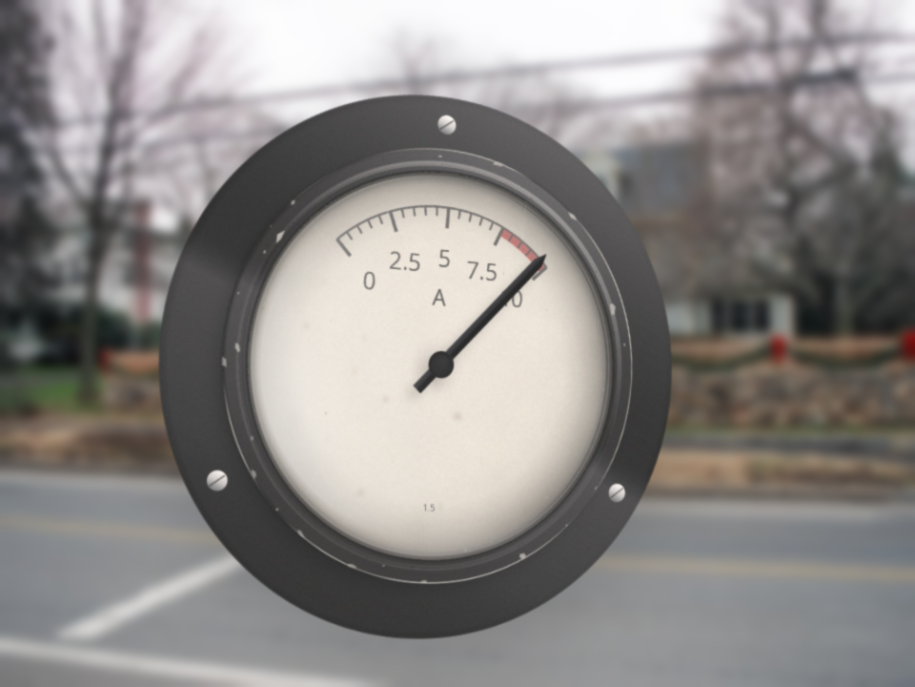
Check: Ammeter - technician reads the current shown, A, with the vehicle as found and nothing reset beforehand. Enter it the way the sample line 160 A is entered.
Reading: 9.5 A
